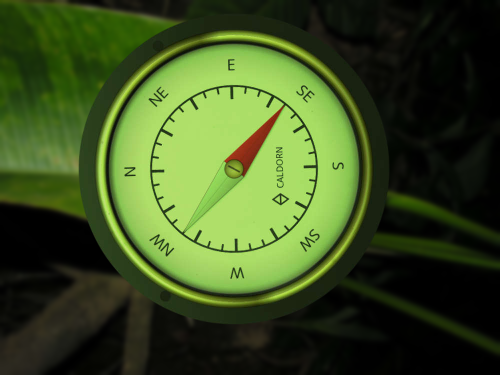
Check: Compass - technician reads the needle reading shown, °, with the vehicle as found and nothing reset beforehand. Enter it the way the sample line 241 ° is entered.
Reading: 130 °
